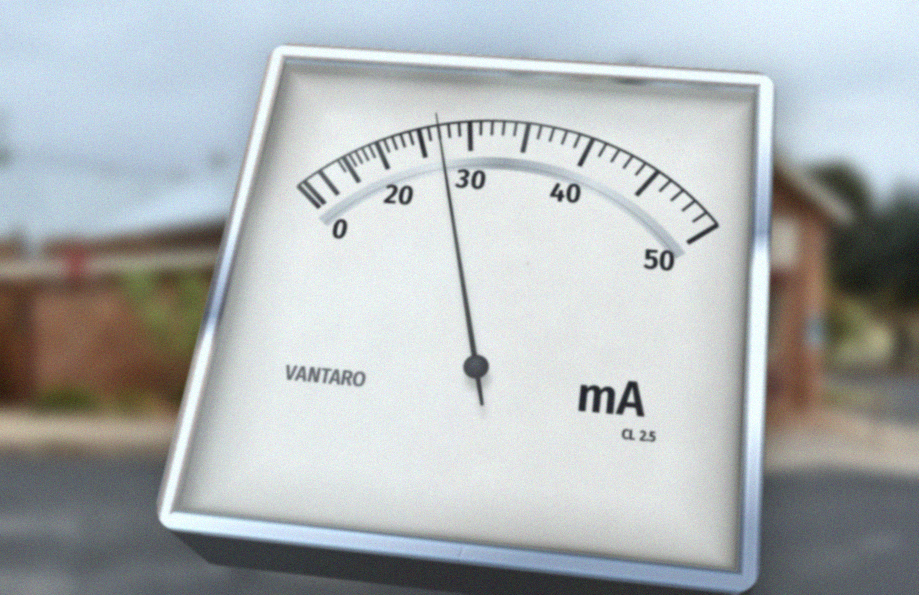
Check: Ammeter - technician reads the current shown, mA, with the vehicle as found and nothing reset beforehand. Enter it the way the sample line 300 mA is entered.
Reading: 27 mA
